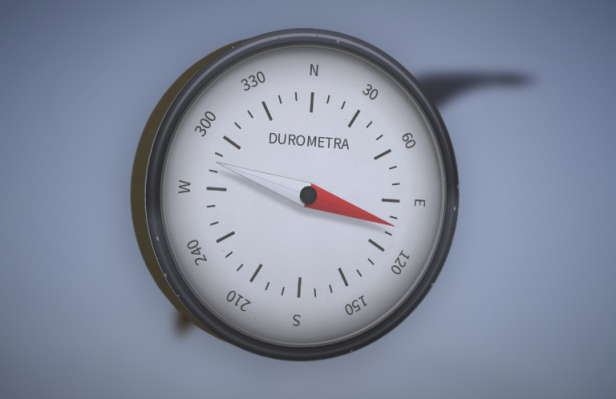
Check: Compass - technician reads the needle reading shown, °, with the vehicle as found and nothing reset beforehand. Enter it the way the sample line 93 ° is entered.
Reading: 105 °
